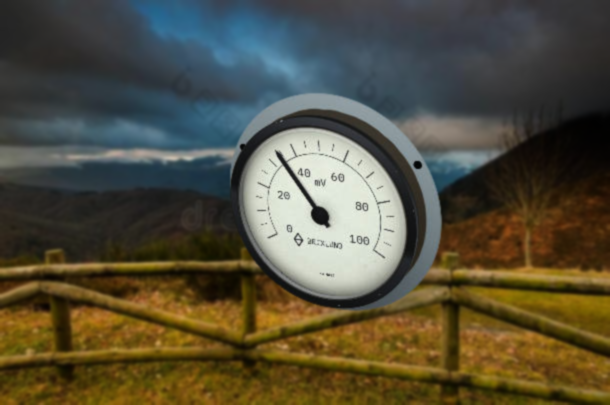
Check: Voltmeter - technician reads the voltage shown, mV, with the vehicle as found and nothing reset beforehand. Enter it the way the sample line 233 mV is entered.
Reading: 35 mV
